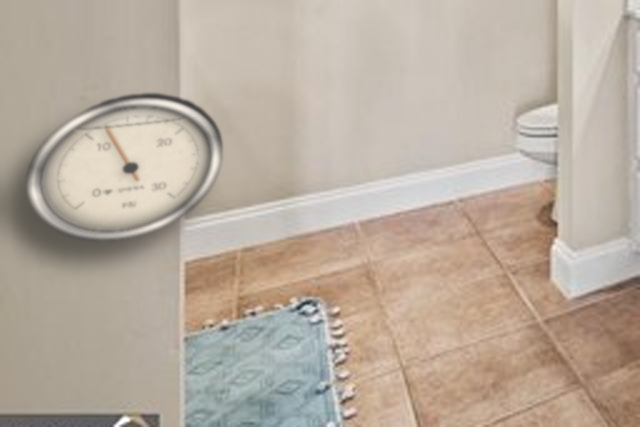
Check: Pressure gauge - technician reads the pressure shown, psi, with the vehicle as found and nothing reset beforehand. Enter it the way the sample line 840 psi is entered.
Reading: 12 psi
